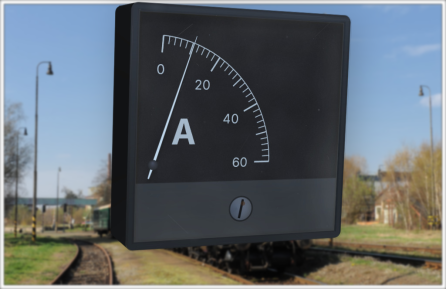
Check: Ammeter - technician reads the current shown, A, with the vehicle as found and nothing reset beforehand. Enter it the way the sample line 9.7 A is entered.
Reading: 10 A
